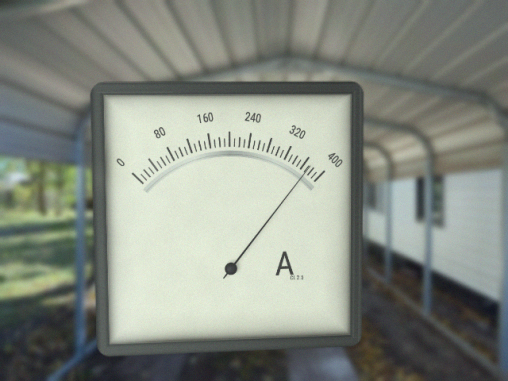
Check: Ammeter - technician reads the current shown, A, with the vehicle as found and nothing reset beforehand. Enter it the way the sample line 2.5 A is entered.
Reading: 370 A
